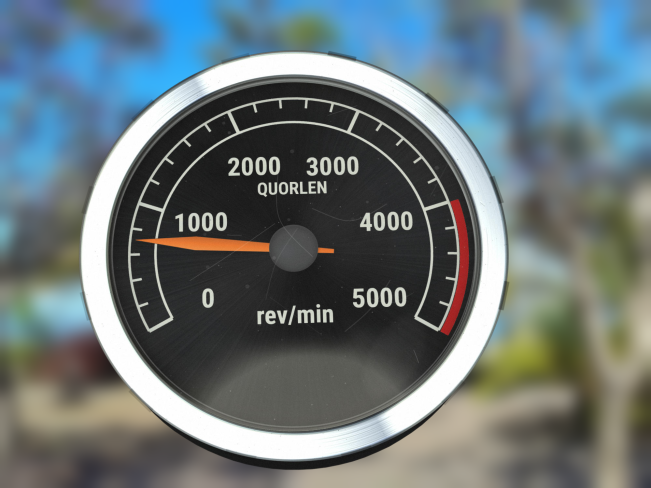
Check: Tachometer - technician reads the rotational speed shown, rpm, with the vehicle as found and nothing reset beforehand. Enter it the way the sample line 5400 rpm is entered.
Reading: 700 rpm
